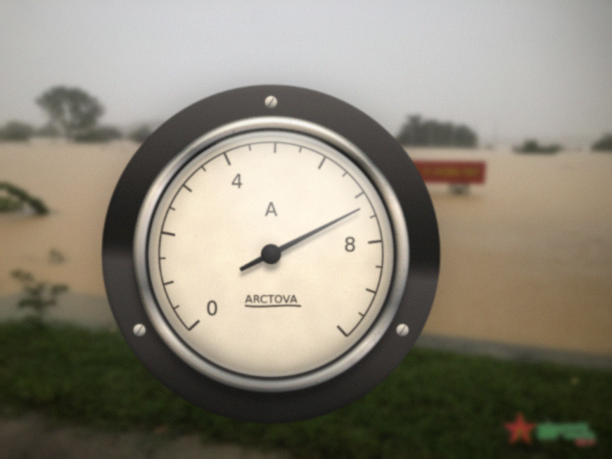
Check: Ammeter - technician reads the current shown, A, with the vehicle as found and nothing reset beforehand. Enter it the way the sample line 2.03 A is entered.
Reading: 7.25 A
